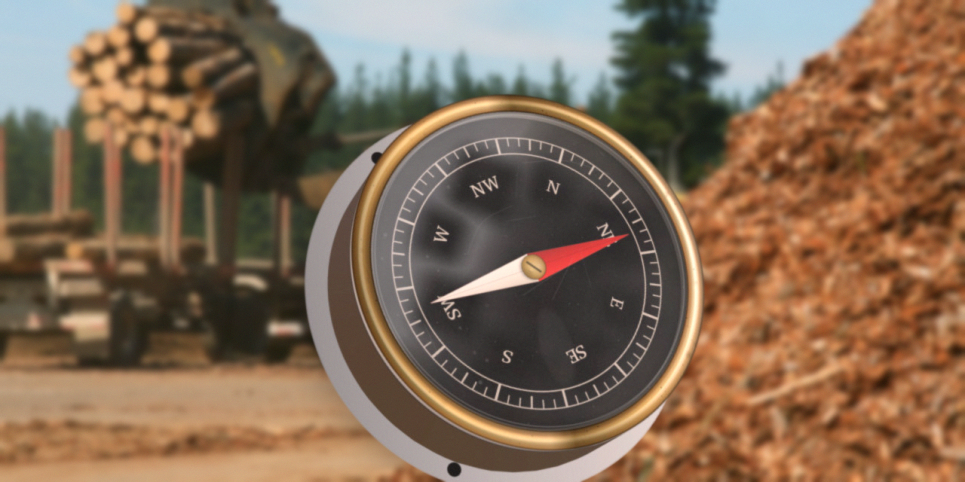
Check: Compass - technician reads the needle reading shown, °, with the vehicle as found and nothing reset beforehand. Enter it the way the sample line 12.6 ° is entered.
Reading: 50 °
